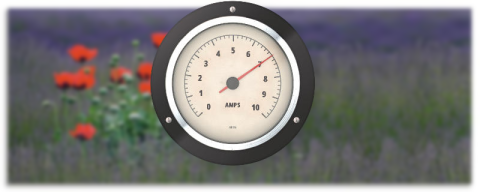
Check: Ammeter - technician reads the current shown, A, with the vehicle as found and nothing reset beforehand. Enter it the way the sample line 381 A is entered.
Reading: 7 A
